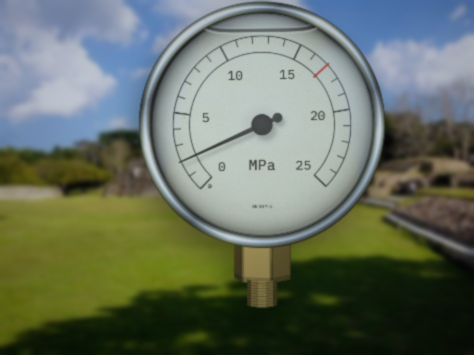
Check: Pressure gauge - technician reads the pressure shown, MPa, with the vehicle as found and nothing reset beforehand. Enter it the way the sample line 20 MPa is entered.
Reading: 2 MPa
